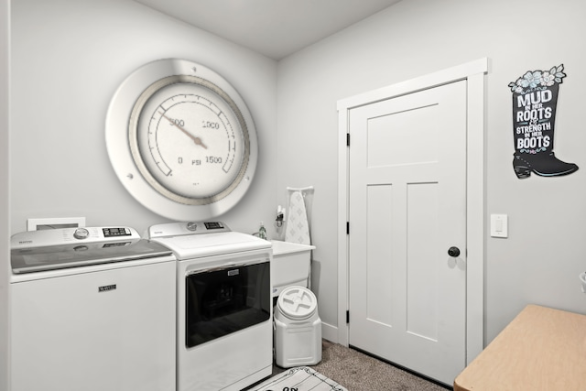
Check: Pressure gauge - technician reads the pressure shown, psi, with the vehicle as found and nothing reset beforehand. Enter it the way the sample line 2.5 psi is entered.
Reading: 450 psi
